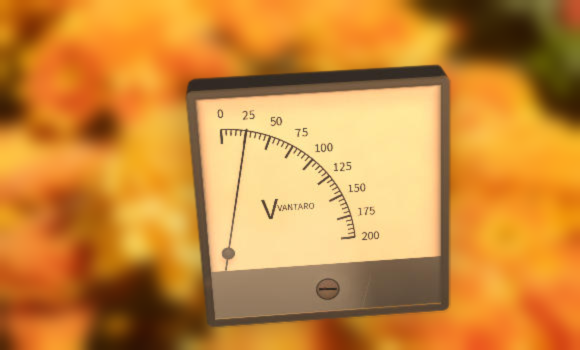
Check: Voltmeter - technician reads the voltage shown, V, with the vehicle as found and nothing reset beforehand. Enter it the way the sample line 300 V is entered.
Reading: 25 V
